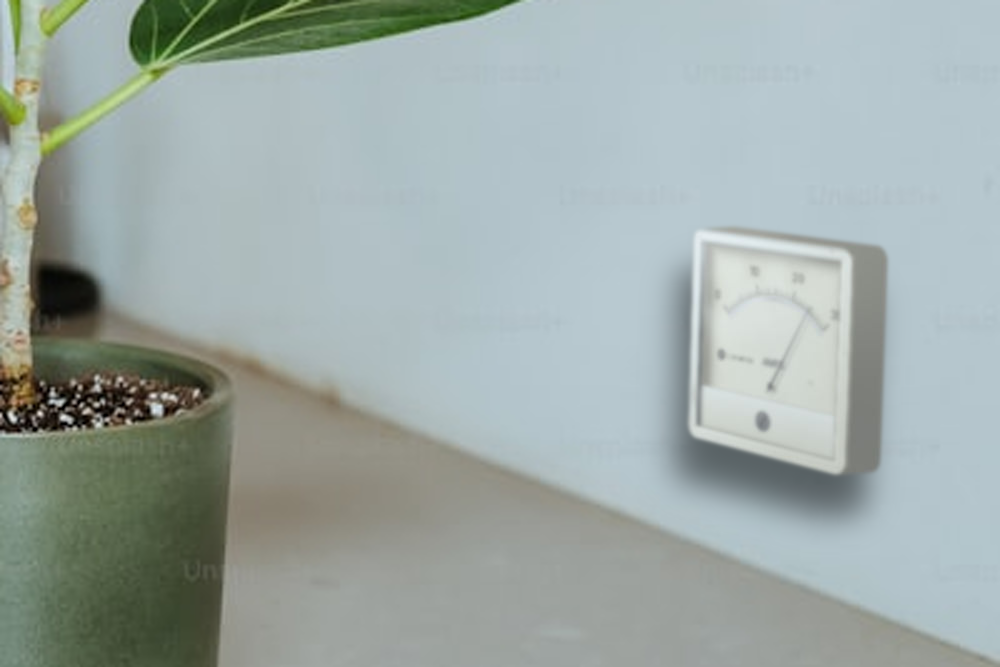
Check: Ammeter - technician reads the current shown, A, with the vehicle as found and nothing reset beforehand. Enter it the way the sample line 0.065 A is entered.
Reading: 25 A
